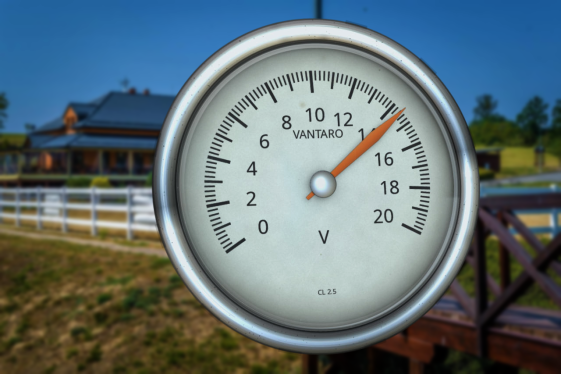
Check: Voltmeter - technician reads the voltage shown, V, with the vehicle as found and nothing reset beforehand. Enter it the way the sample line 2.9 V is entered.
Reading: 14.4 V
